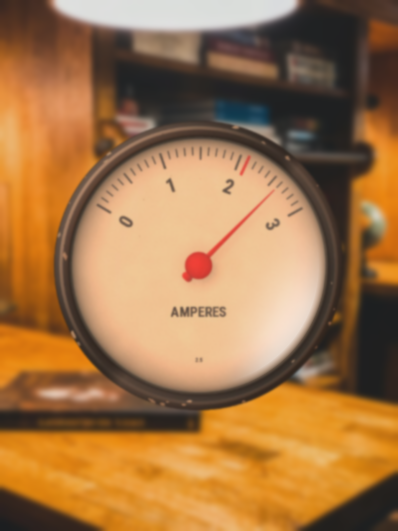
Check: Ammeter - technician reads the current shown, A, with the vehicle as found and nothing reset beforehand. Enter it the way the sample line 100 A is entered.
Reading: 2.6 A
